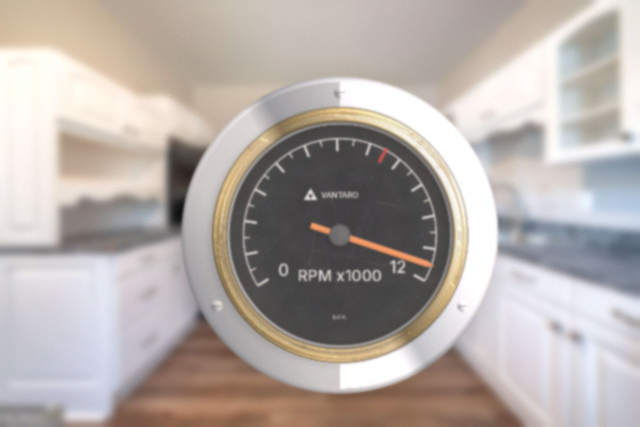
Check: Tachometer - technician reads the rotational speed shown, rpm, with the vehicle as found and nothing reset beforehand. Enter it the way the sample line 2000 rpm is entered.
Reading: 11500 rpm
